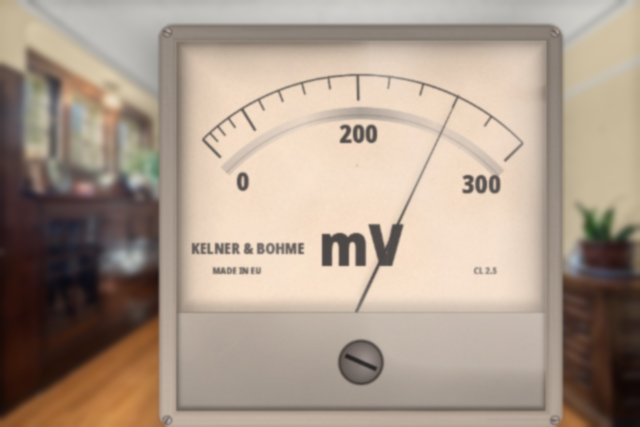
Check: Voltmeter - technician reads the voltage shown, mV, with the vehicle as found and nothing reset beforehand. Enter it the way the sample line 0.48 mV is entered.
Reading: 260 mV
